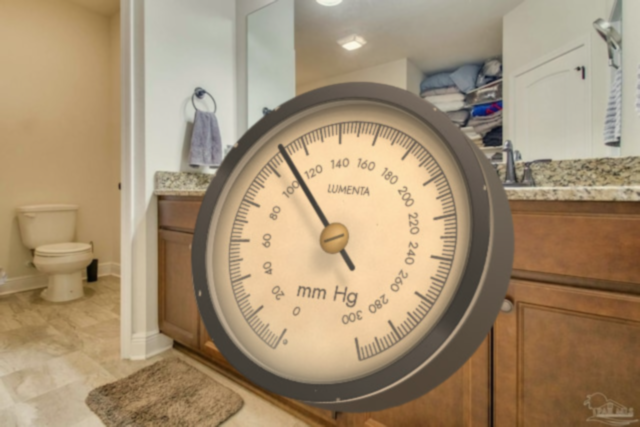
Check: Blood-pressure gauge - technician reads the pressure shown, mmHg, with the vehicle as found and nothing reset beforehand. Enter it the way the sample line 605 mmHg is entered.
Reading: 110 mmHg
